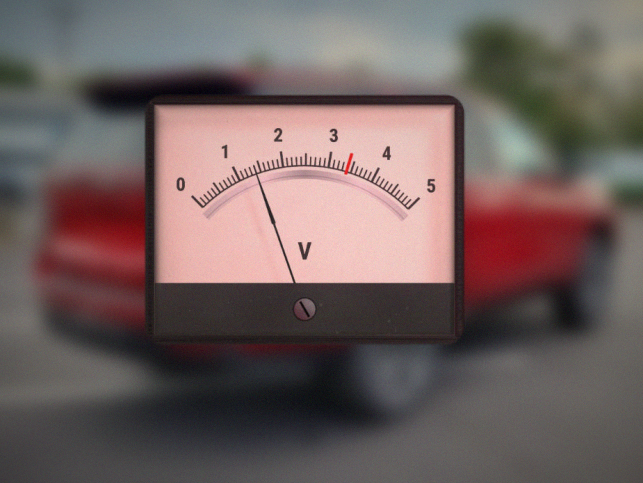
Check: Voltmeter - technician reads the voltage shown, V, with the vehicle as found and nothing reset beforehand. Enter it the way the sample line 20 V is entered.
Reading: 1.4 V
